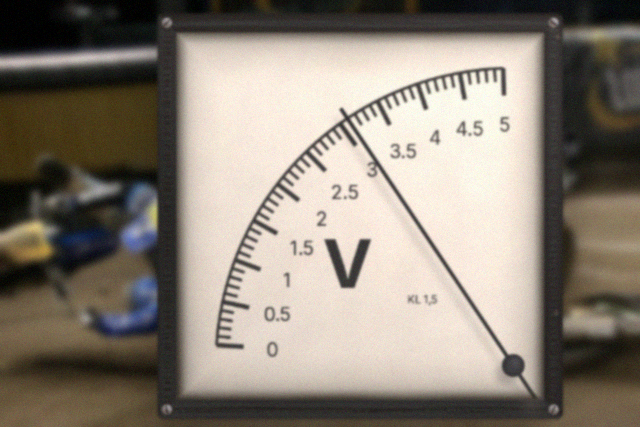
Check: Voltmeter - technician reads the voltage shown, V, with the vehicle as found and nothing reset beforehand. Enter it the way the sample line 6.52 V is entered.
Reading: 3.1 V
